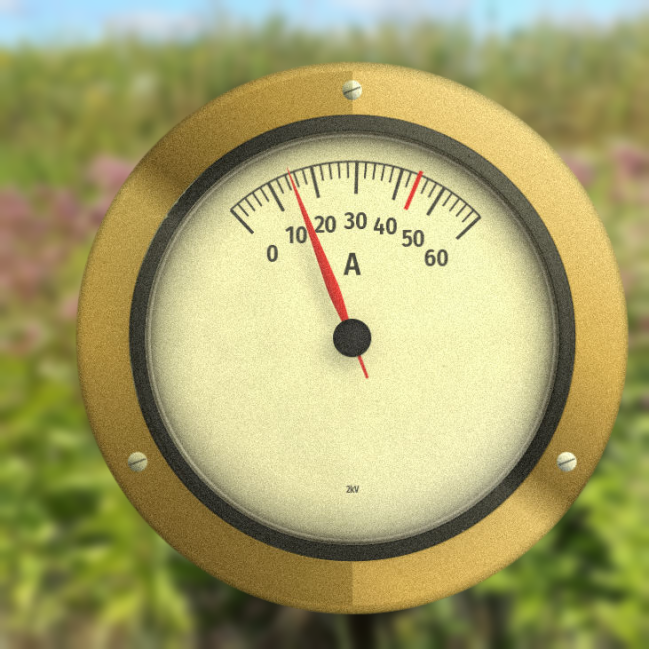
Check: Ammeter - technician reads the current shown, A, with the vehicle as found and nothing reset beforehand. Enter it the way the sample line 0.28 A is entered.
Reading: 15 A
